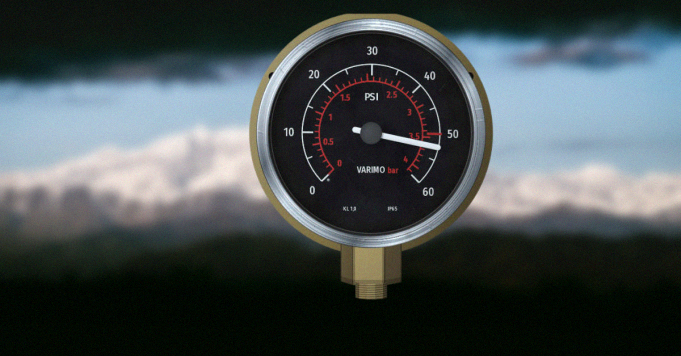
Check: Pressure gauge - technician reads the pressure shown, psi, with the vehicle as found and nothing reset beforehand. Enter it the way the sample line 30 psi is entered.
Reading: 52.5 psi
